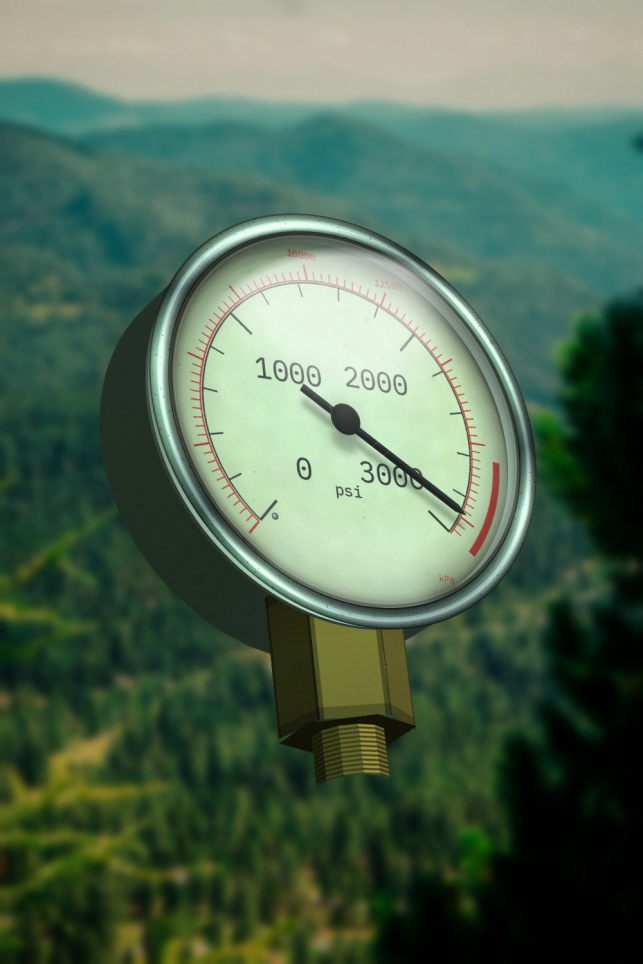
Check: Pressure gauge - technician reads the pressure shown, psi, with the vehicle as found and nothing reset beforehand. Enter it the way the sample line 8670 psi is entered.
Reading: 2900 psi
